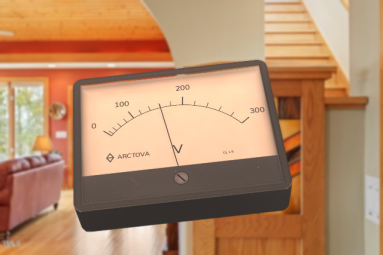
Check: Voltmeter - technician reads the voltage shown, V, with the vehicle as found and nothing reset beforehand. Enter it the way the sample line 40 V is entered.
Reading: 160 V
